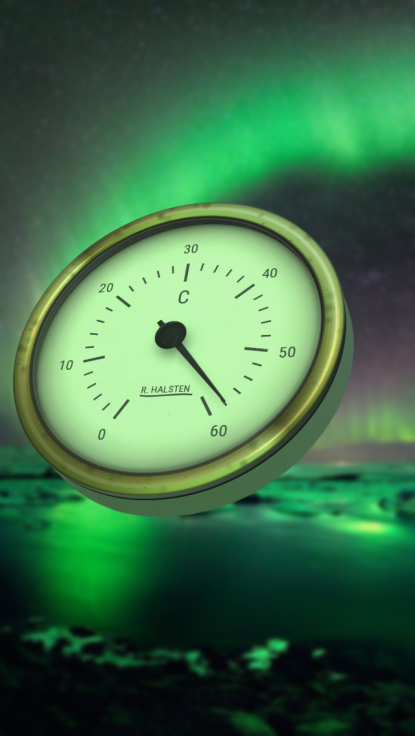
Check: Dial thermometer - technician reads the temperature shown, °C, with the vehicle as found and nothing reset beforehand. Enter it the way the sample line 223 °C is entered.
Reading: 58 °C
